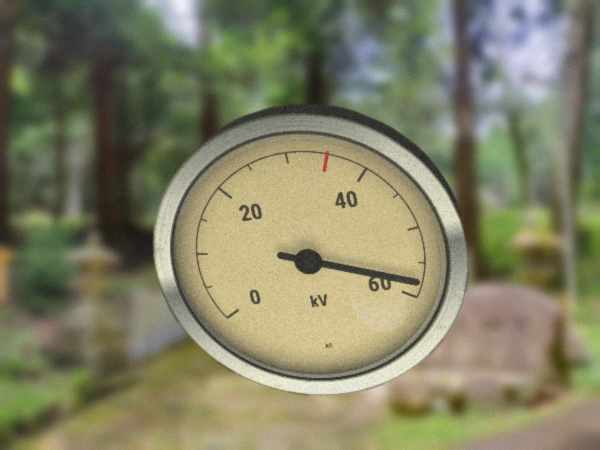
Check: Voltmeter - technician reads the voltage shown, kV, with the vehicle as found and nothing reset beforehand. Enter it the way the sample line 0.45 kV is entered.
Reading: 57.5 kV
